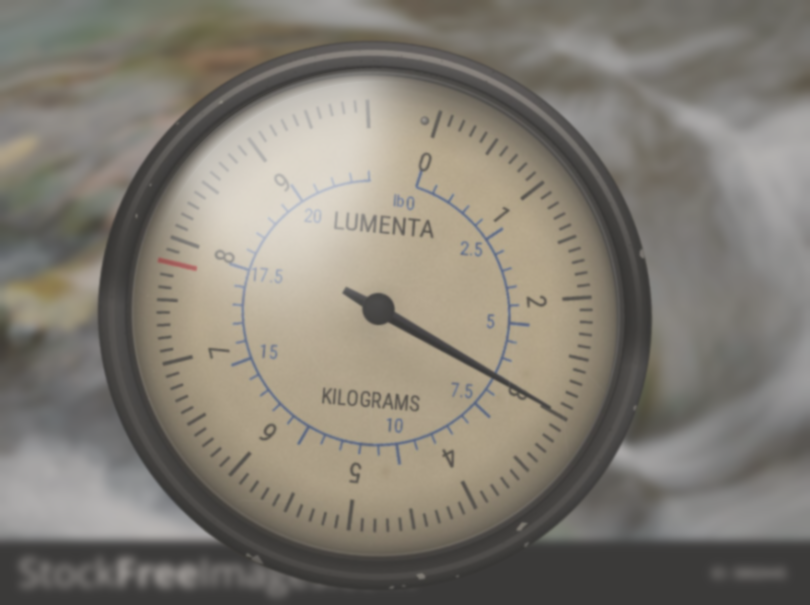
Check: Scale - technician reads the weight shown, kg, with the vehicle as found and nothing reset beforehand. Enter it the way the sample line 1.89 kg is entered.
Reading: 3 kg
